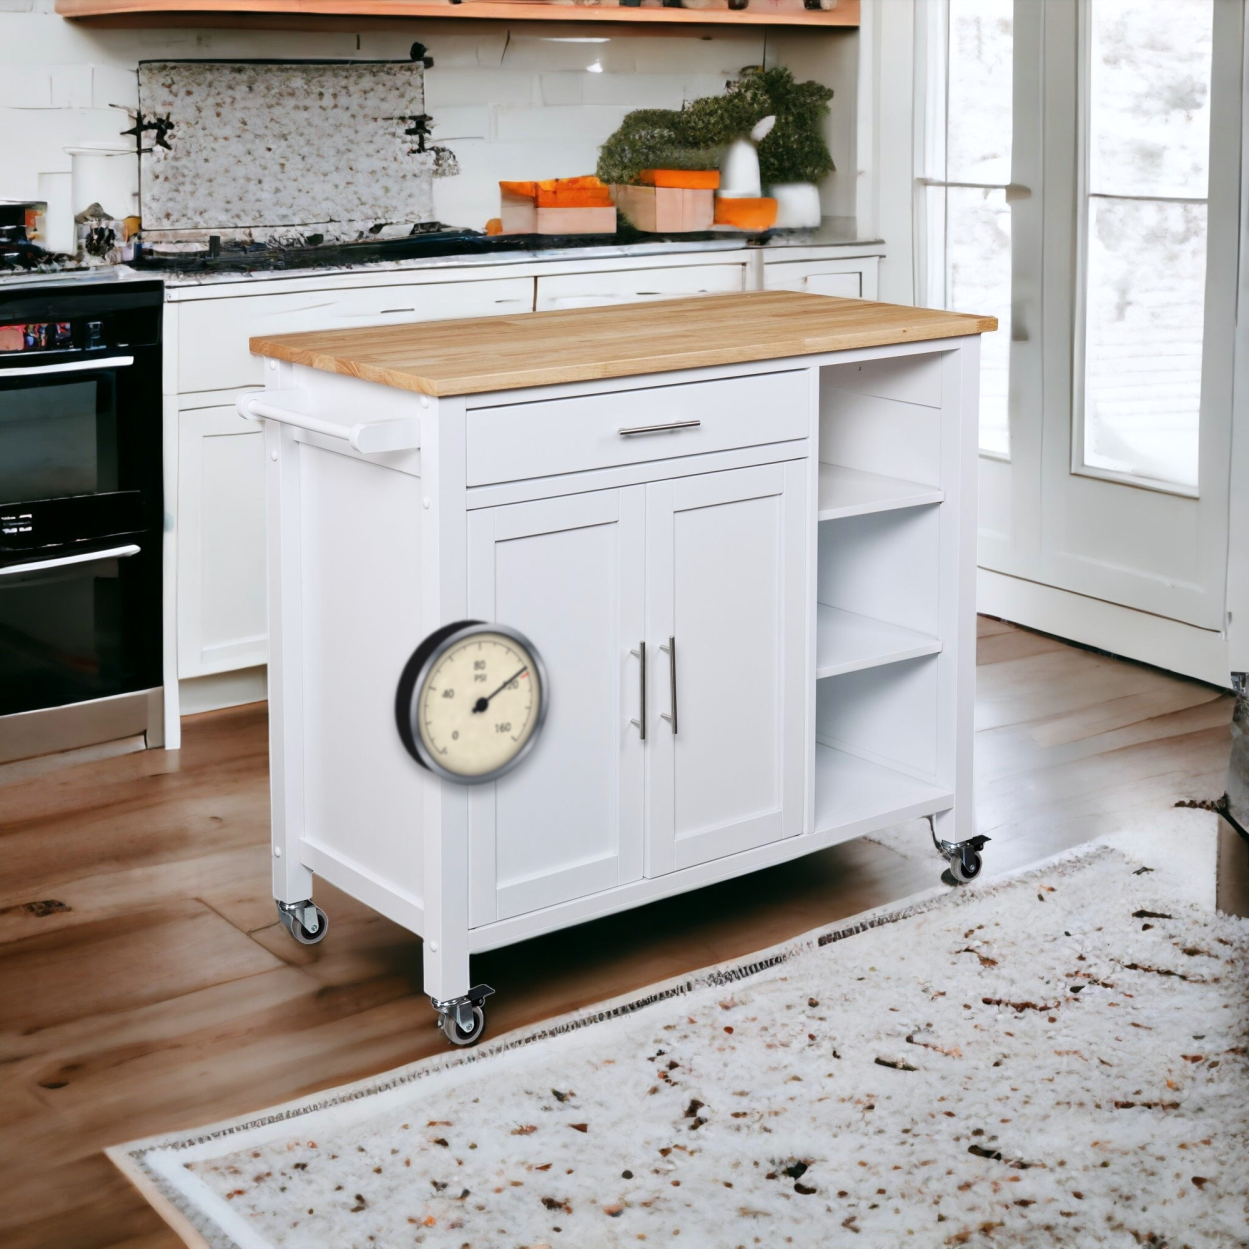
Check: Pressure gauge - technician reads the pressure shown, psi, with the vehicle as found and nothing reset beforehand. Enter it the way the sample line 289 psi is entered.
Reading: 115 psi
